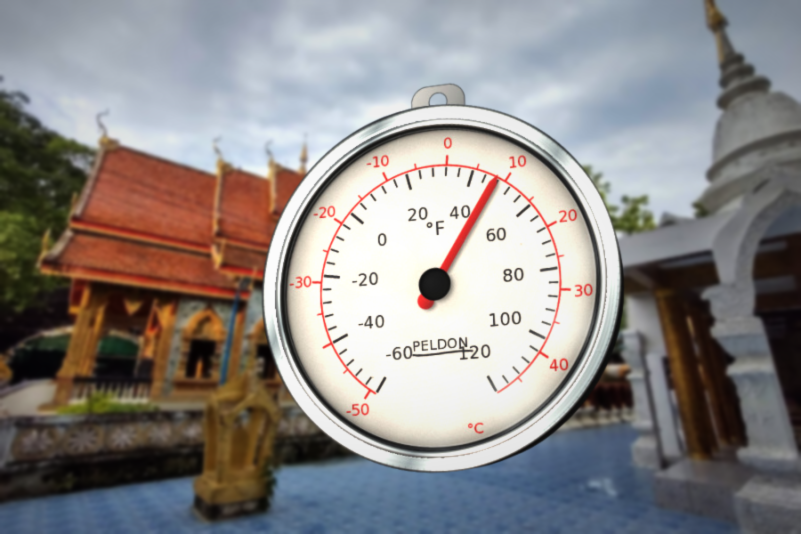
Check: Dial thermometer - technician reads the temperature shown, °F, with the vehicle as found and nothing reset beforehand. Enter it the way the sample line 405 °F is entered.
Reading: 48 °F
